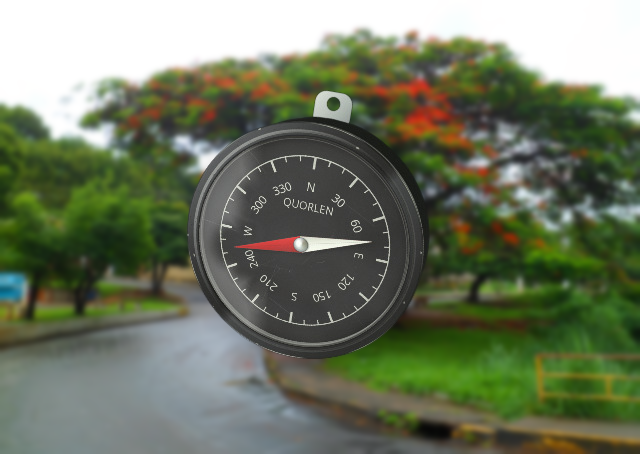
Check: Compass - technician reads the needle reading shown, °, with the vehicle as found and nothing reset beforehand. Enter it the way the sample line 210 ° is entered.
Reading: 255 °
